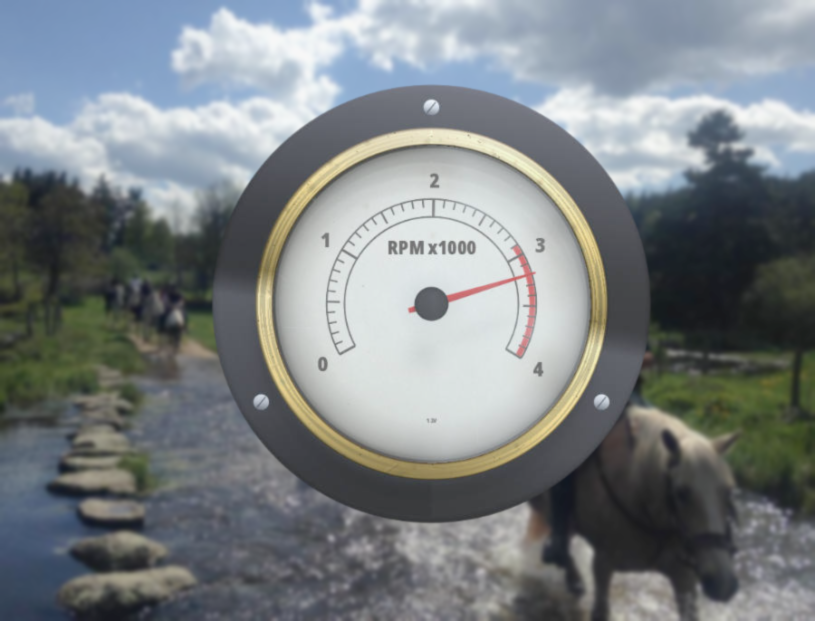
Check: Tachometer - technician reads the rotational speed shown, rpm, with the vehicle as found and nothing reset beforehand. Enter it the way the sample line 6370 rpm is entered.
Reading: 3200 rpm
